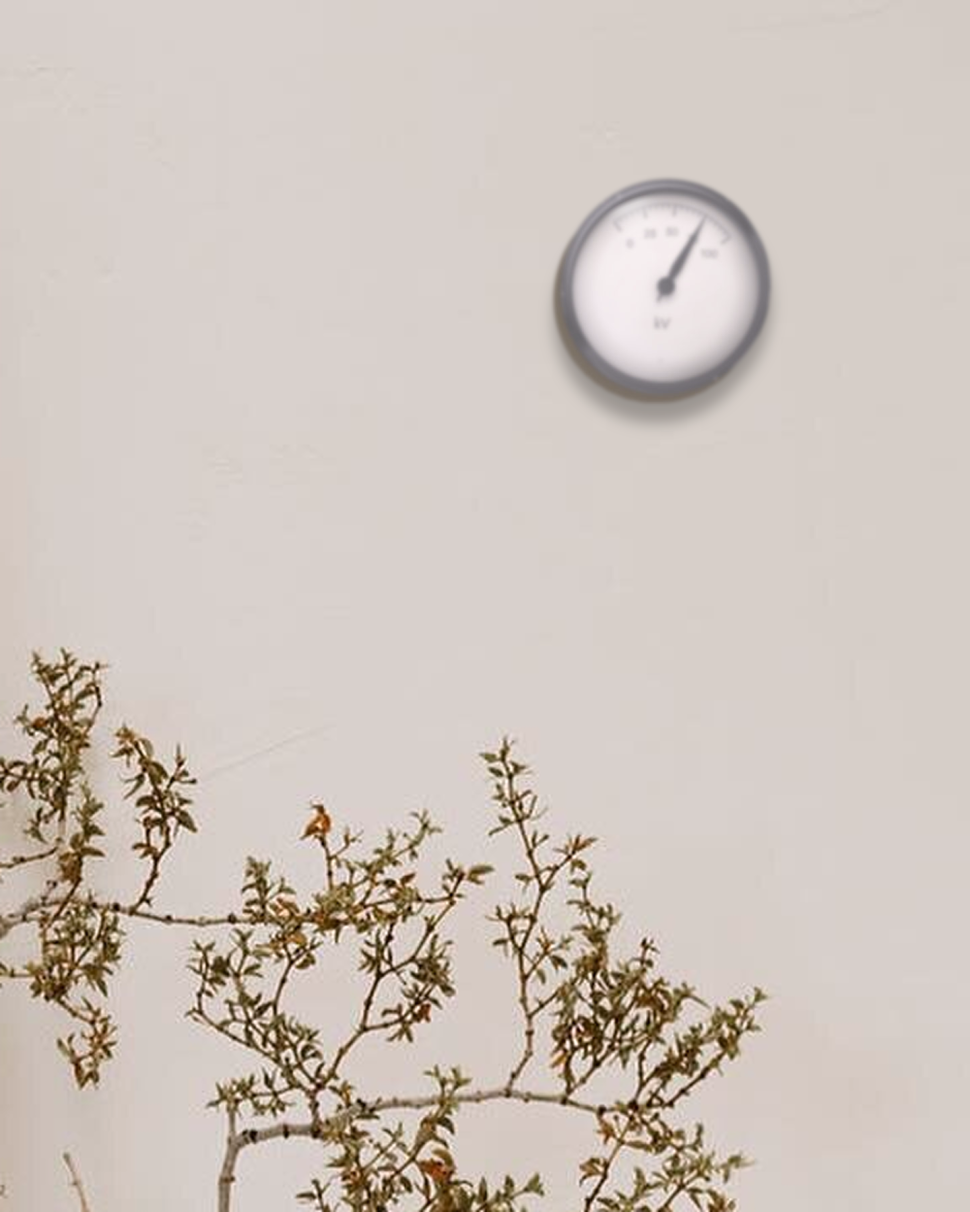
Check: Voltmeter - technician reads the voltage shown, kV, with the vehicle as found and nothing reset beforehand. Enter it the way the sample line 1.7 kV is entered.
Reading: 75 kV
